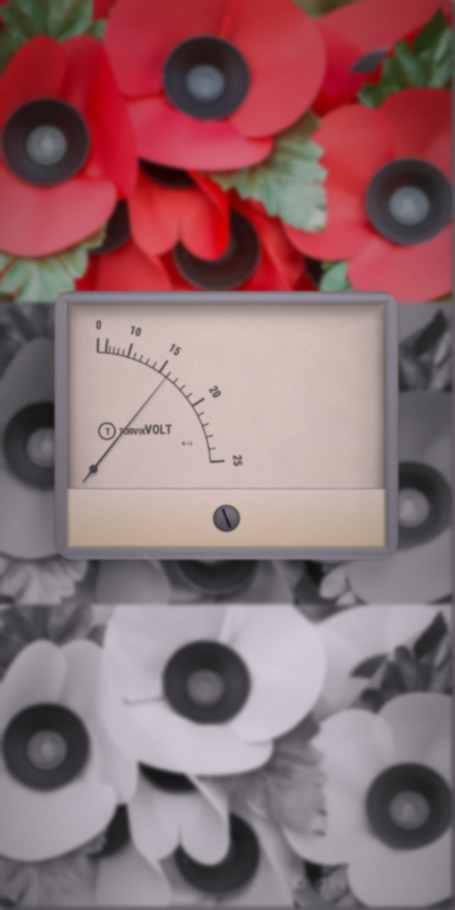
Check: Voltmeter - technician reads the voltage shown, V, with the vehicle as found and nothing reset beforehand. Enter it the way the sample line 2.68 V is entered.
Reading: 16 V
